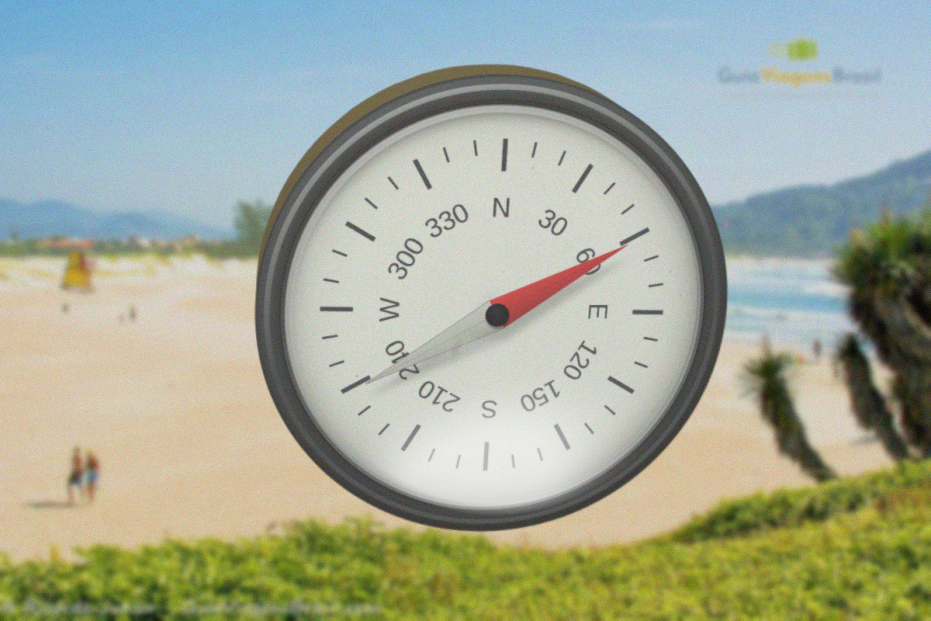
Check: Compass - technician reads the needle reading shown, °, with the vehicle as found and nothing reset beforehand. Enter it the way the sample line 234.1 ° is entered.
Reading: 60 °
